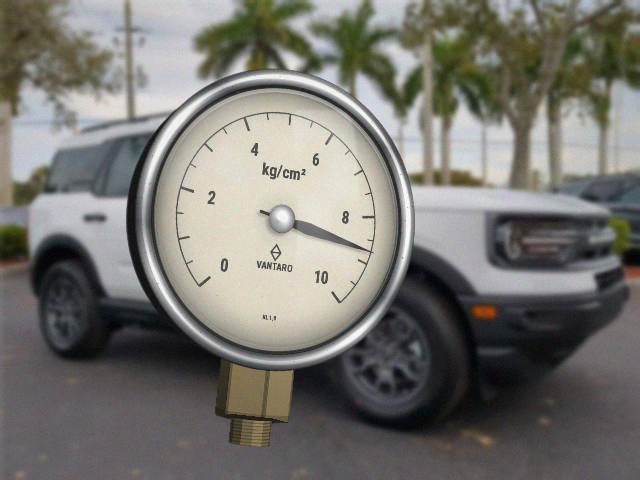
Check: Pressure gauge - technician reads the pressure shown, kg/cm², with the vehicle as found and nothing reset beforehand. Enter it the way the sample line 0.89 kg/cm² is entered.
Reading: 8.75 kg/cm²
